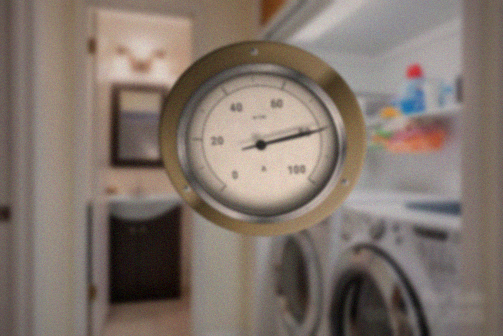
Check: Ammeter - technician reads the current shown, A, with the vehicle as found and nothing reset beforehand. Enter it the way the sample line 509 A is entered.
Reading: 80 A
